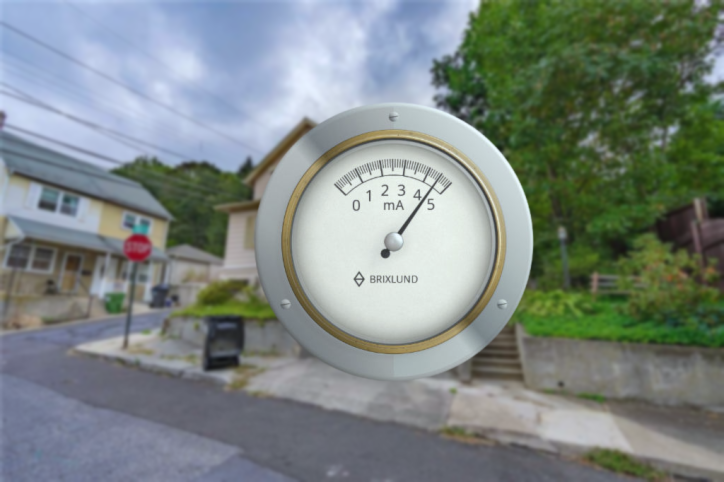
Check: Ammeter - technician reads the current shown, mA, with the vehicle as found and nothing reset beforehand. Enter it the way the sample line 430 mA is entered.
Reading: 4.5 mA
